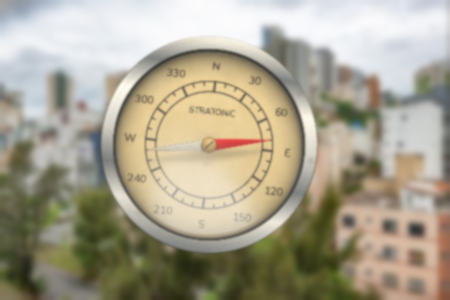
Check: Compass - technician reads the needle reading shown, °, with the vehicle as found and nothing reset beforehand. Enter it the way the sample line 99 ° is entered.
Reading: 80 °
